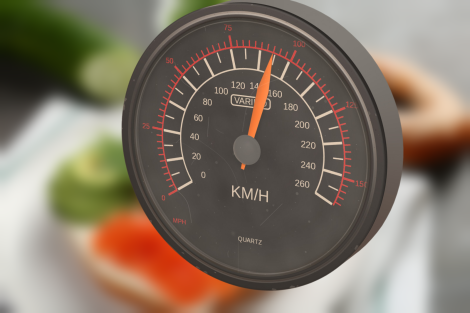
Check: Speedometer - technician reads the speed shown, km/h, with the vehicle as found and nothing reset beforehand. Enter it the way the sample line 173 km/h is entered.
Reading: 150 km/h
